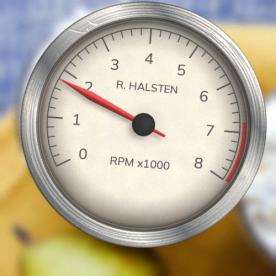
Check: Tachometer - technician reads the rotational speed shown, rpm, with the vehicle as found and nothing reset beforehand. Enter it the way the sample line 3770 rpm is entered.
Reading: 1800 rpm
